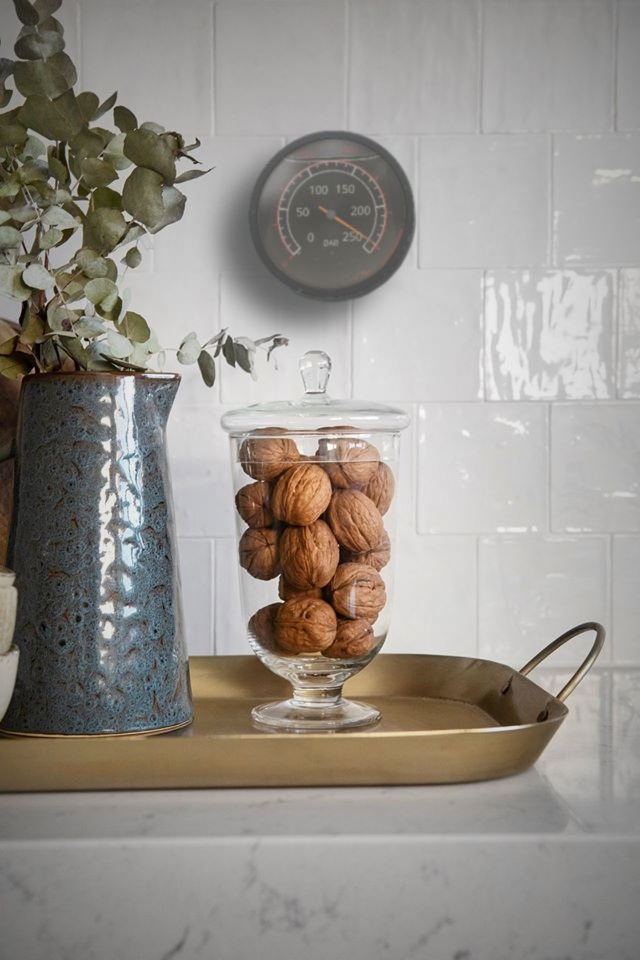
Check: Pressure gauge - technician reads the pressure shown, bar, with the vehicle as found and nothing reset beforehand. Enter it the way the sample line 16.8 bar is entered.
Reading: 240 bar
